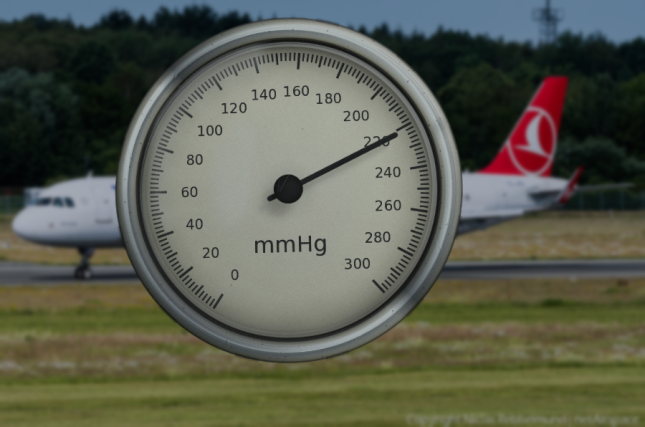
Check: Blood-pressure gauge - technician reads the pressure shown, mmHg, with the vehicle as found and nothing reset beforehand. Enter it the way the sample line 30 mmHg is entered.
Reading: 222 mmHg
